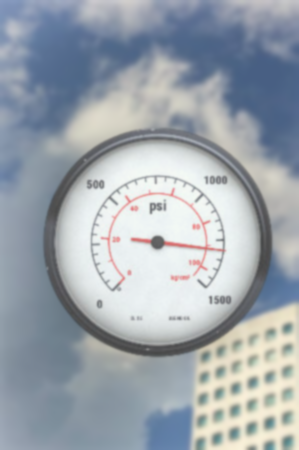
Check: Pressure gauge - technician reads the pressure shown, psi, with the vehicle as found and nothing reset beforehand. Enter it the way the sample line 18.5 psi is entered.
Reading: 1300 psi
